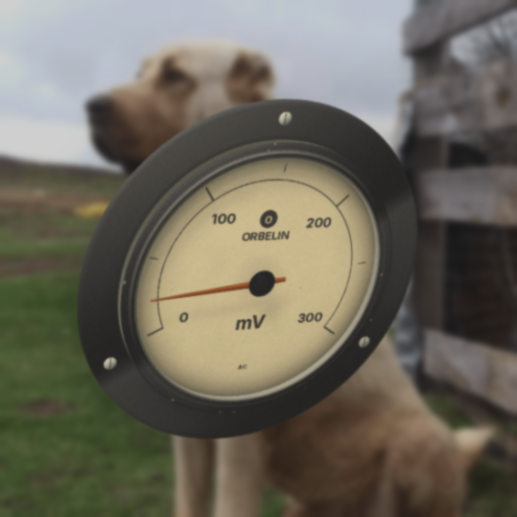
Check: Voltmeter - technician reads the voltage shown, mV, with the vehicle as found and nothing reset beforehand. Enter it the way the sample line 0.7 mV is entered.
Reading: 25 mV
